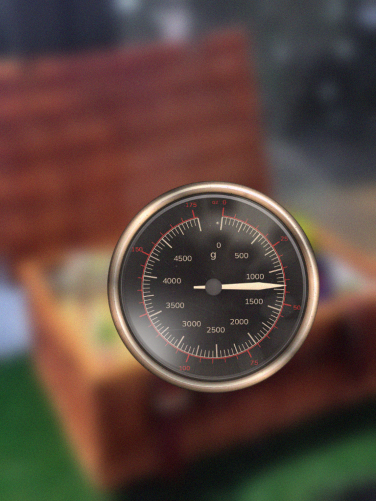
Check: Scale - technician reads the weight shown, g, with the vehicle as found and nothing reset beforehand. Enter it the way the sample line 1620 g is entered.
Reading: 1200 g
